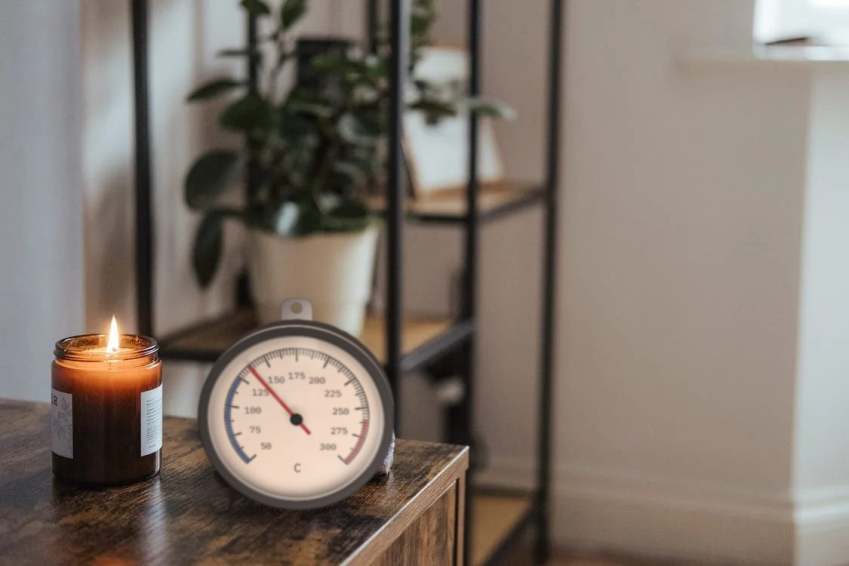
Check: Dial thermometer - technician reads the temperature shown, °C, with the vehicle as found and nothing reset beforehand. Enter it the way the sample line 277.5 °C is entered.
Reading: 137.5 °C
